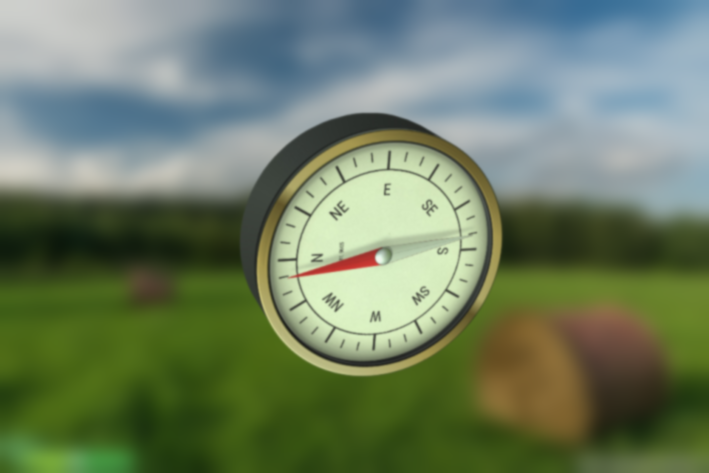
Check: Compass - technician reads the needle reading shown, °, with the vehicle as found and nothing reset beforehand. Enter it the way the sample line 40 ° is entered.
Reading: 350 °
